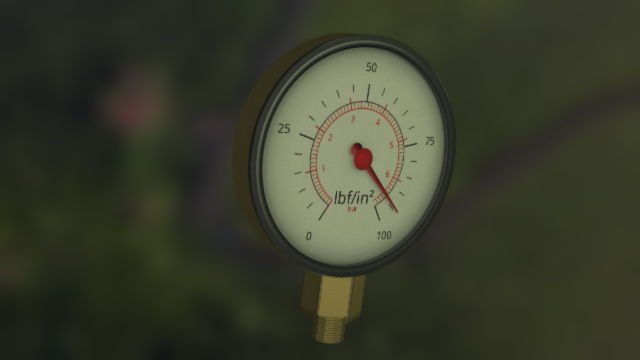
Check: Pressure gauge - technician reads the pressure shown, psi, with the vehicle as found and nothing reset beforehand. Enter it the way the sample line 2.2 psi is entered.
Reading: 95 psi
